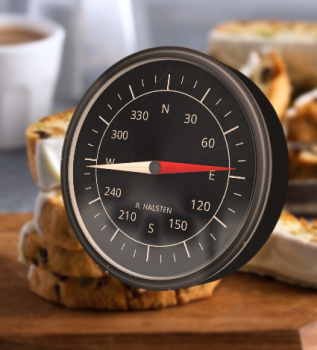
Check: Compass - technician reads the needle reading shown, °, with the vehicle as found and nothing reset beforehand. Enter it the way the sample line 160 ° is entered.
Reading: 85 °
